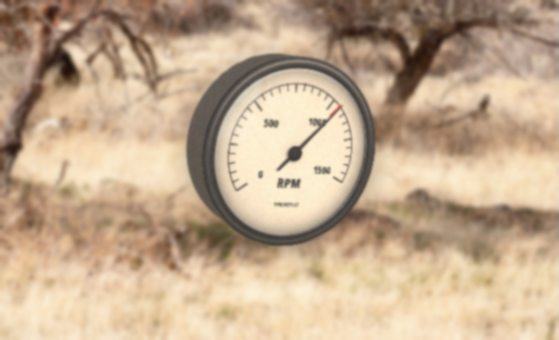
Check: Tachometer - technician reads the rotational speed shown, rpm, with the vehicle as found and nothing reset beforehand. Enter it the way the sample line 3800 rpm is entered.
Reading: 1050 rpm
